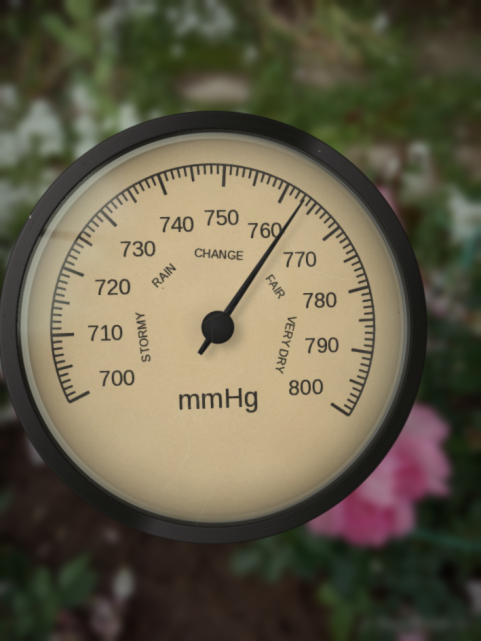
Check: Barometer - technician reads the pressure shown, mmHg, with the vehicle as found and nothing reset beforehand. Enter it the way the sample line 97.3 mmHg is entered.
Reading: 763 mmHg
